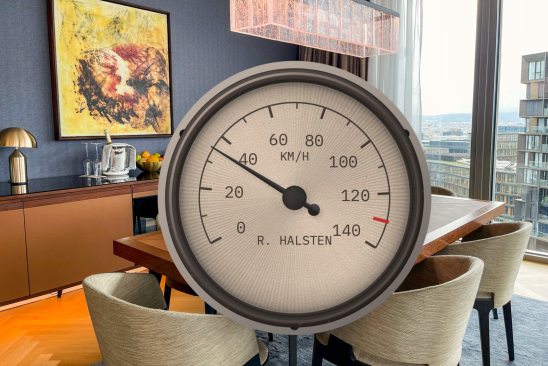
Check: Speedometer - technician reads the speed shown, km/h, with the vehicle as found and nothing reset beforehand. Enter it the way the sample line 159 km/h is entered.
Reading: 35 km/h
